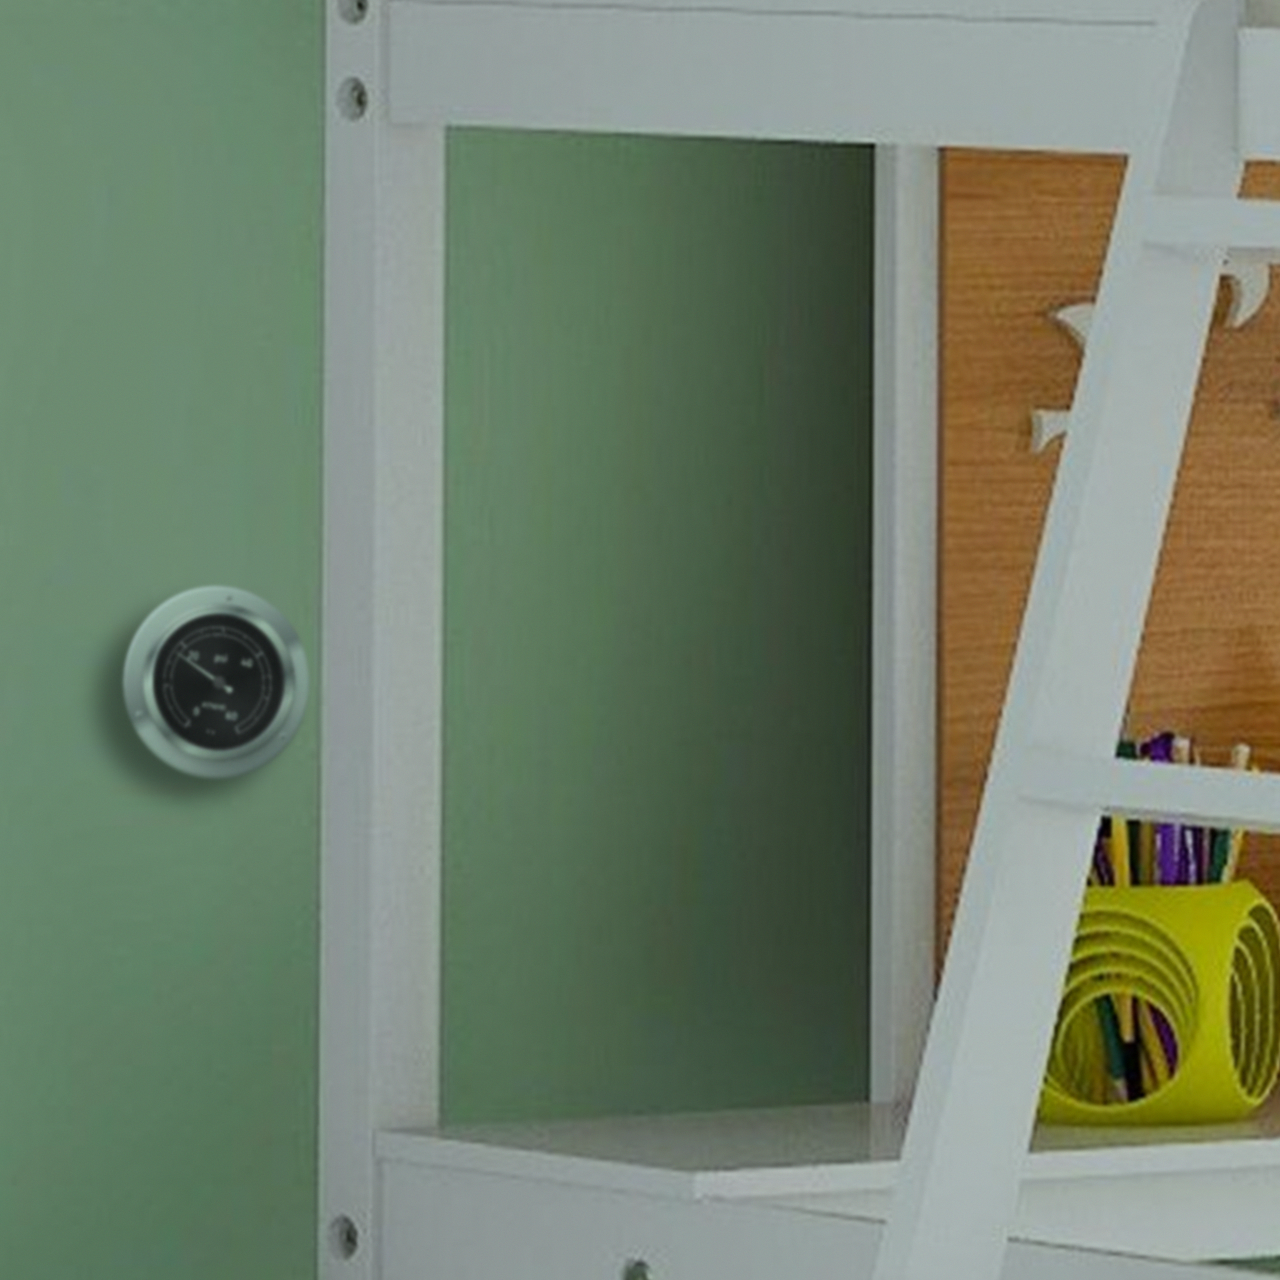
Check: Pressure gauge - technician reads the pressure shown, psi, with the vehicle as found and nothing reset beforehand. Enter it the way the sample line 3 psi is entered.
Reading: 17.5 psi
